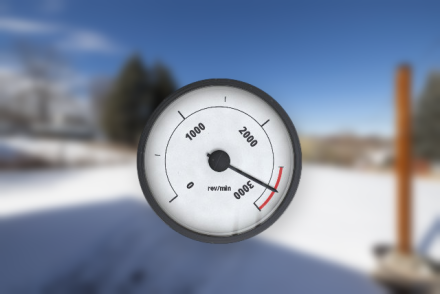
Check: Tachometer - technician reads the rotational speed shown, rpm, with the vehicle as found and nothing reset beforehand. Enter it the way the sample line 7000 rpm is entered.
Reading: 2750 rpm
